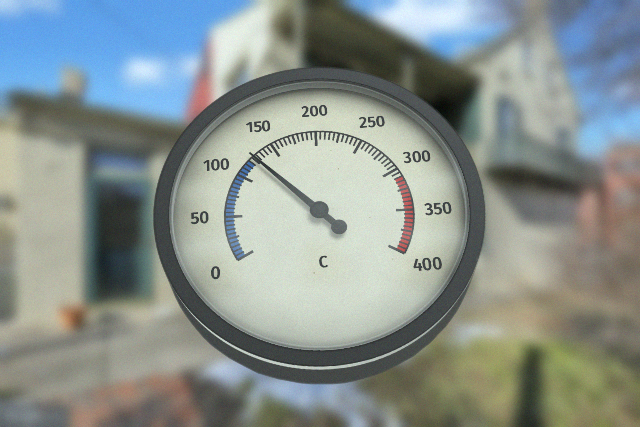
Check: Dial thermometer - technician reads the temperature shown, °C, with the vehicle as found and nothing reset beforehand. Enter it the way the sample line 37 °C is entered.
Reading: 125 °C
